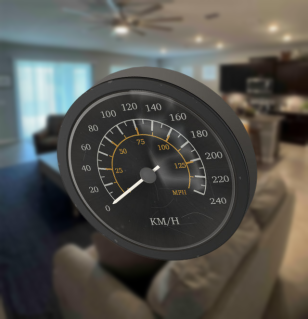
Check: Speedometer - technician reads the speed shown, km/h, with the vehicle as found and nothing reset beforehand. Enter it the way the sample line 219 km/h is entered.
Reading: 0 km/h
